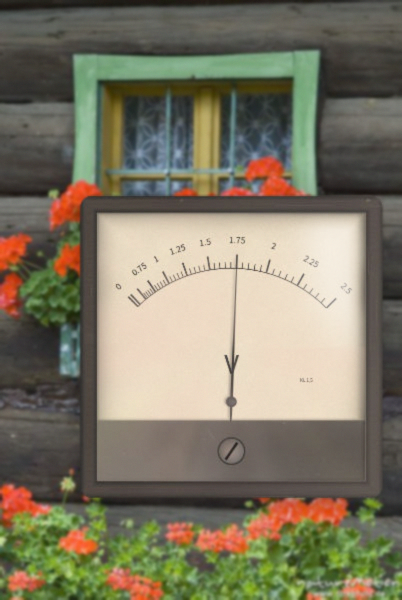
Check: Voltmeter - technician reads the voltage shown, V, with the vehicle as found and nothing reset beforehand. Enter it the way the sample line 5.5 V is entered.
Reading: 1.75 V
